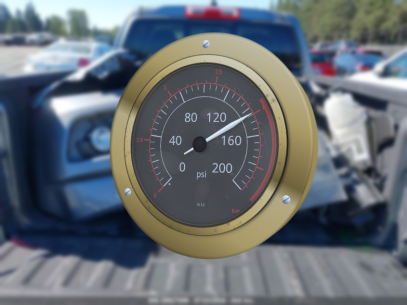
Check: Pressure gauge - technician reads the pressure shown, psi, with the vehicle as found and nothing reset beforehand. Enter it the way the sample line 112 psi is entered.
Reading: 145 psi
